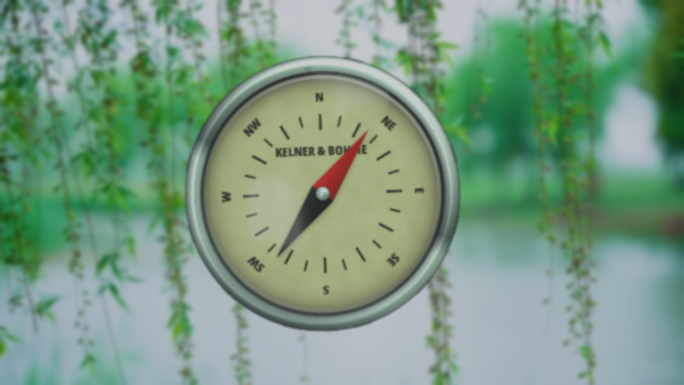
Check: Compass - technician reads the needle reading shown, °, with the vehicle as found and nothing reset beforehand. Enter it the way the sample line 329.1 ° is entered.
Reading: 37.5 °
